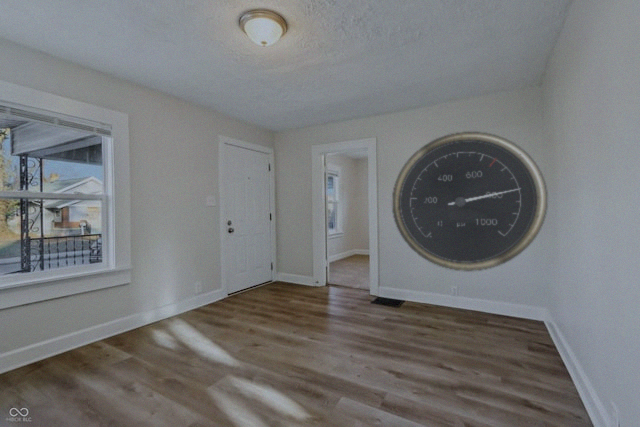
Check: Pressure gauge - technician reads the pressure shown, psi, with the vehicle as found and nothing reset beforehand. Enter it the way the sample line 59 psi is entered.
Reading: 800 psi
